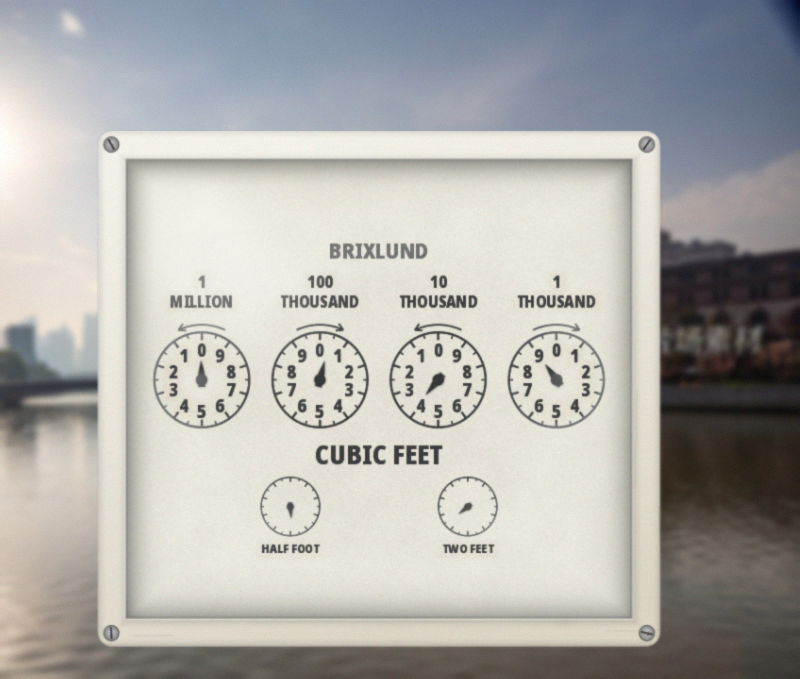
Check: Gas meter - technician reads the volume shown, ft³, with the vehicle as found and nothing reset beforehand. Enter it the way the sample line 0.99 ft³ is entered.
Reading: 3900 ft³
